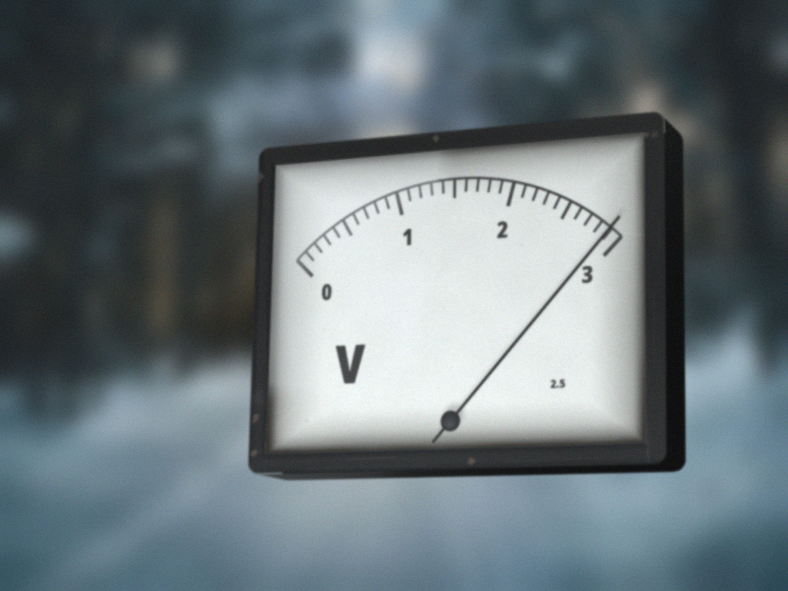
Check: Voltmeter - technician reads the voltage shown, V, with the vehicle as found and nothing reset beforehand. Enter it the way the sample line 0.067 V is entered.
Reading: 2.9 V
